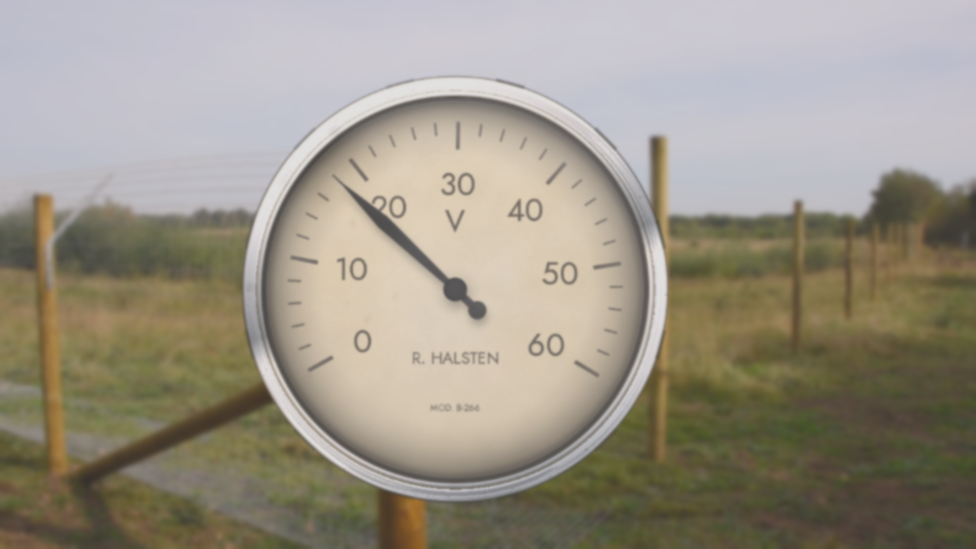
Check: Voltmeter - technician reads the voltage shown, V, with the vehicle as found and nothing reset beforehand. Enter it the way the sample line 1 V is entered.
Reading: 18 V
